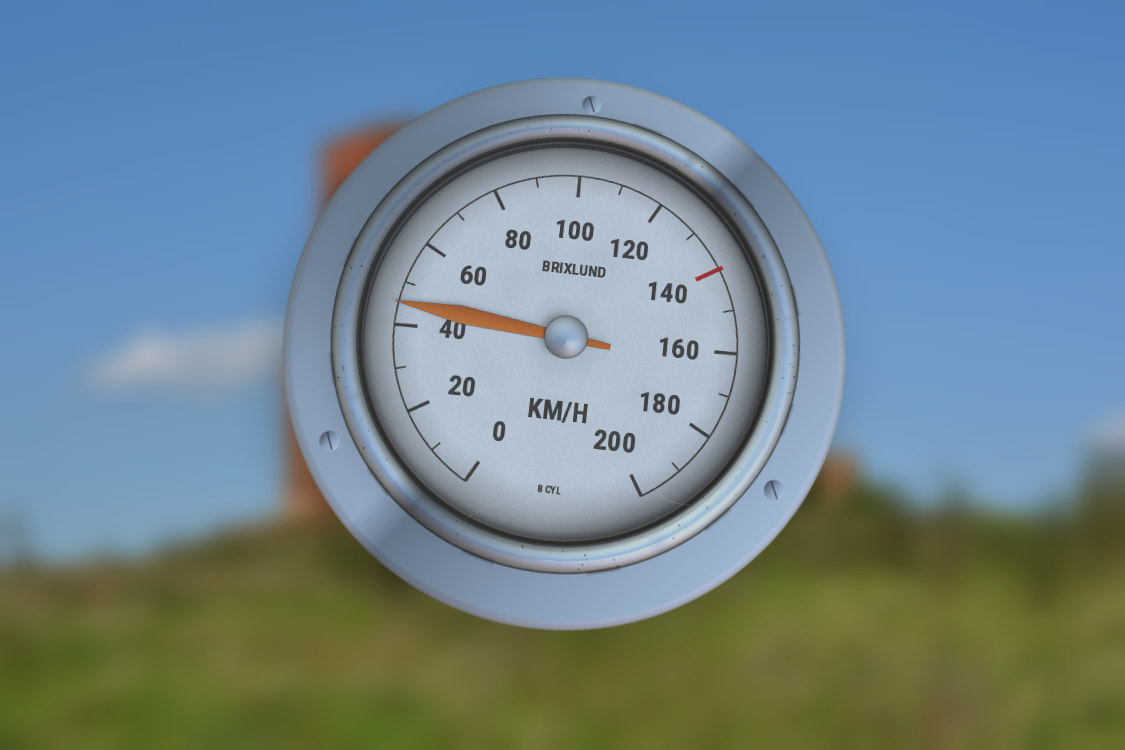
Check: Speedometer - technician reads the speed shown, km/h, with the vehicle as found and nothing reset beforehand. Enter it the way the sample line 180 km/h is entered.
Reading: 45 km/h
